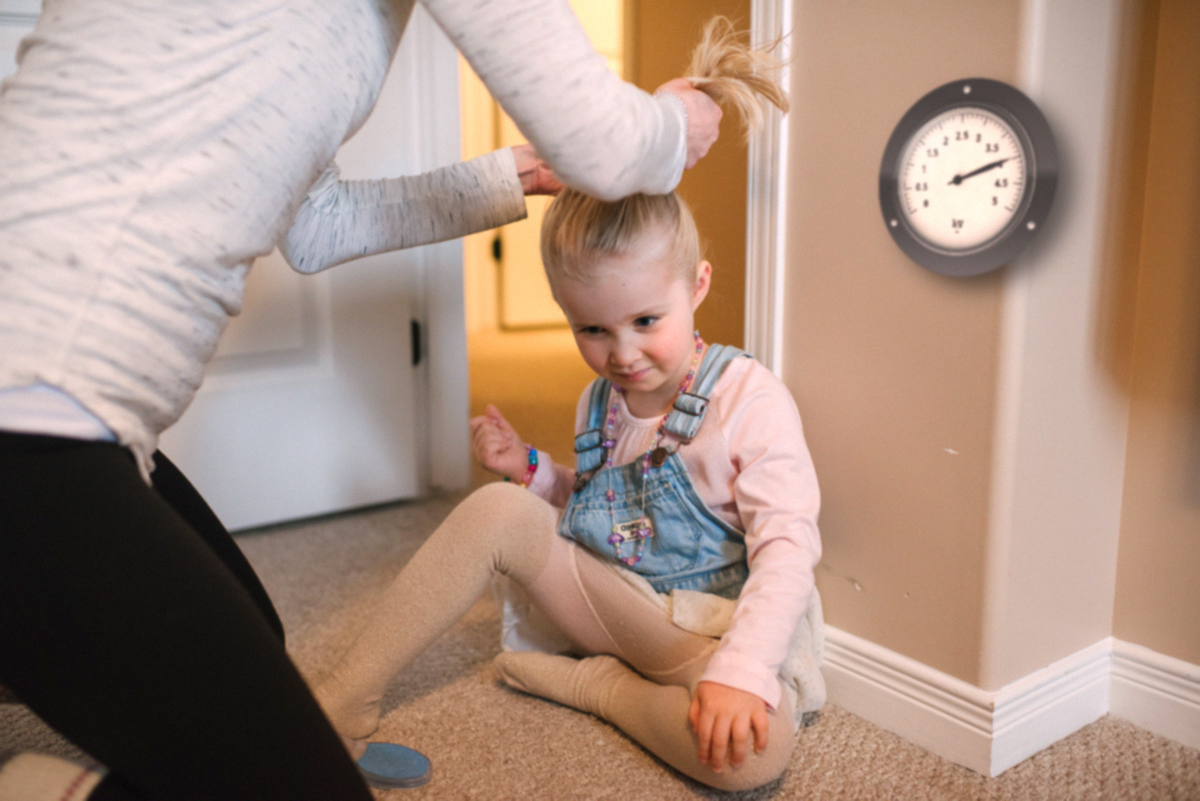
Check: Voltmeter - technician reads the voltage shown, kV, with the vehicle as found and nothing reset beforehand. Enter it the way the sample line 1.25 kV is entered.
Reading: 4 kV
